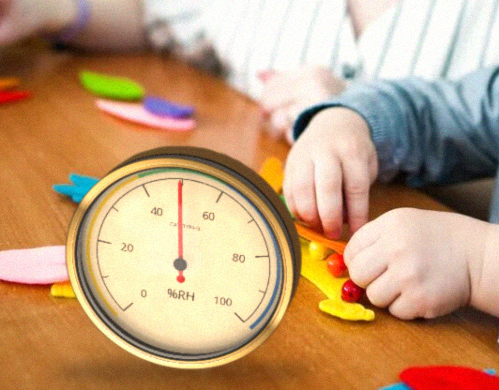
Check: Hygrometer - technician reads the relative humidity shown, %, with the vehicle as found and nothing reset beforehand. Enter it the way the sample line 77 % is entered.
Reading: 50 %
